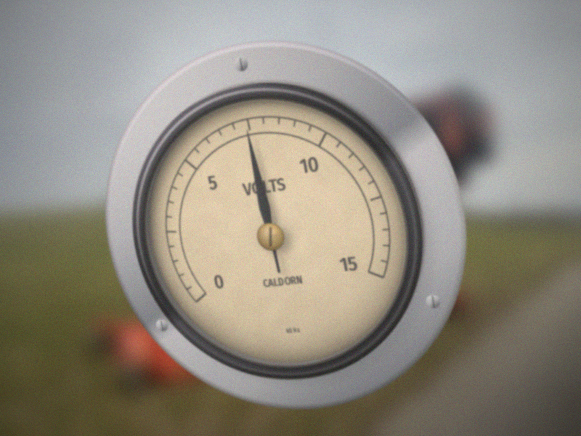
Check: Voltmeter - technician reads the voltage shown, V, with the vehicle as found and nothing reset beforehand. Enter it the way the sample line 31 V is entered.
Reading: 7.5 V
